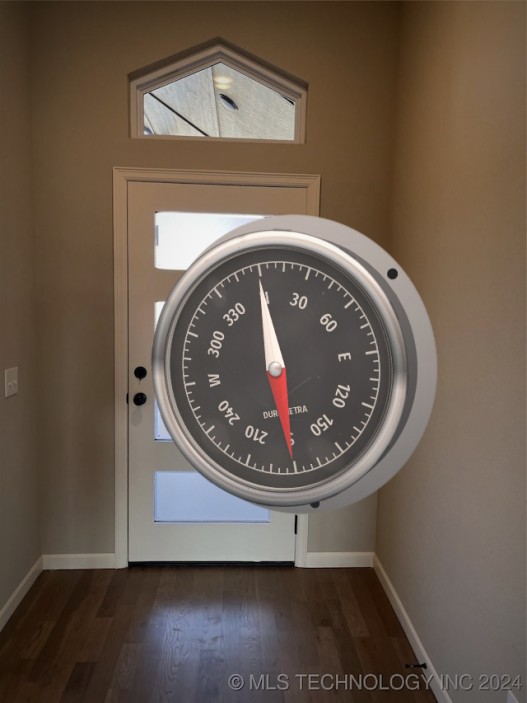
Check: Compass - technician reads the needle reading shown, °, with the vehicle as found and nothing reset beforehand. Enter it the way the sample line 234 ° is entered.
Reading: 180 °
